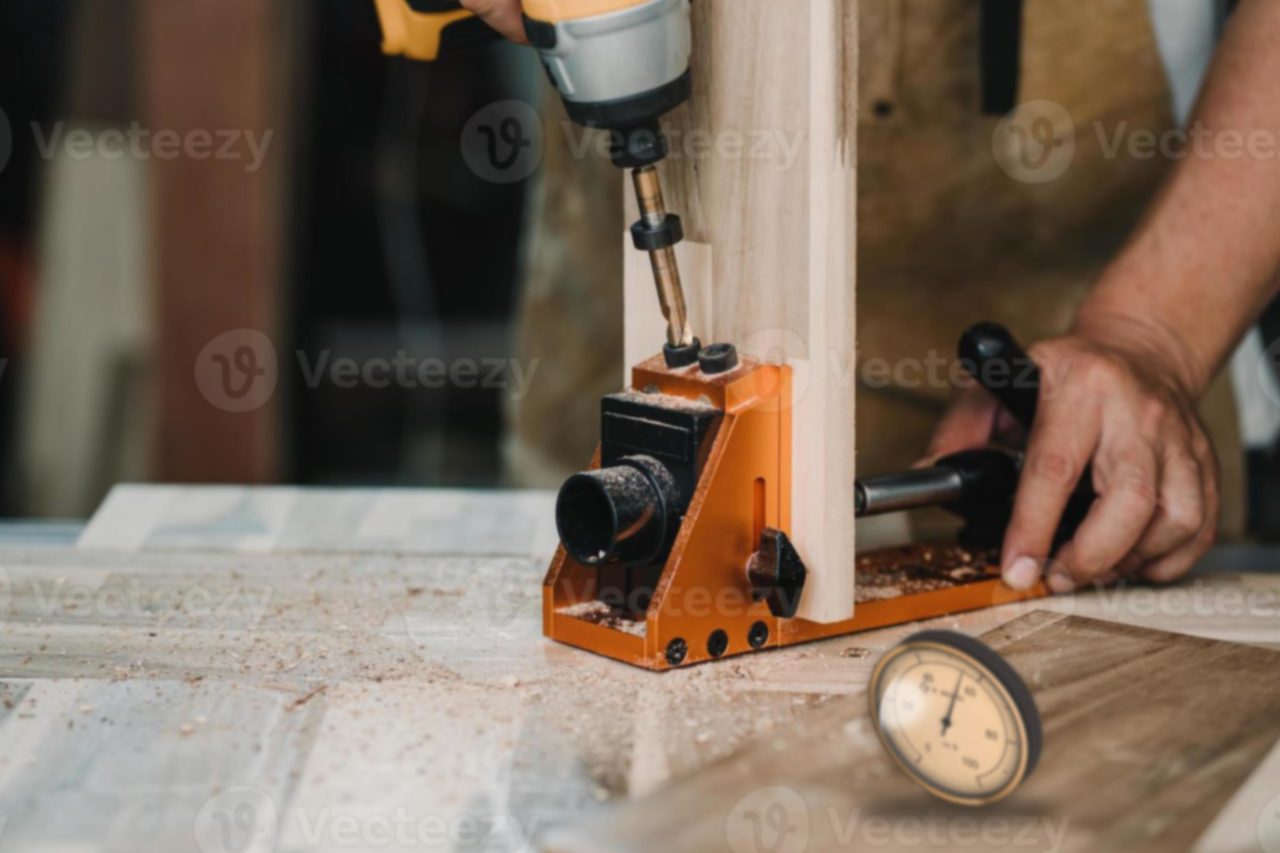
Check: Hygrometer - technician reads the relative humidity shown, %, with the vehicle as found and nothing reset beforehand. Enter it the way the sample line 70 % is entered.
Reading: 55 %
